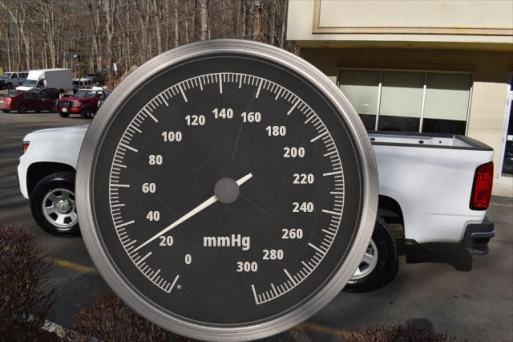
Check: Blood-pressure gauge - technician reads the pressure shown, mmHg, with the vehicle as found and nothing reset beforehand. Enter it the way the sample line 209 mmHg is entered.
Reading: 26 mmHg
